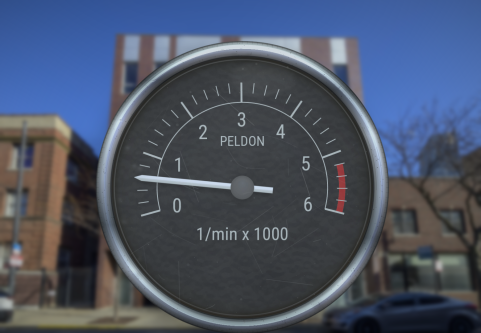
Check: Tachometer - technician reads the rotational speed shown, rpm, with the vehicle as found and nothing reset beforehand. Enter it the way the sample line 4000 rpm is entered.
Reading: 600 rpm
